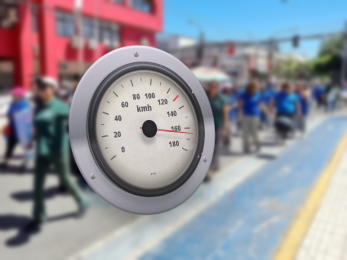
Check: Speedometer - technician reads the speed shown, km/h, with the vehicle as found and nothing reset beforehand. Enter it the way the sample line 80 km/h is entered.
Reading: 165 km/h
